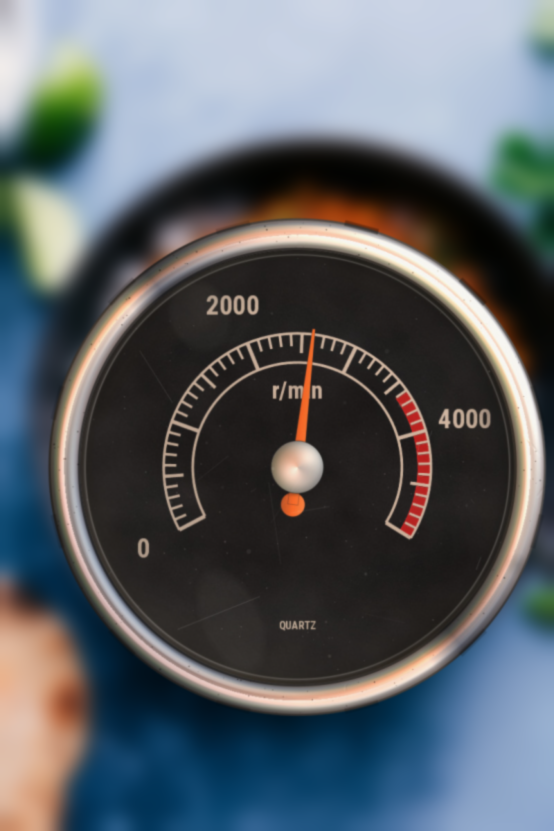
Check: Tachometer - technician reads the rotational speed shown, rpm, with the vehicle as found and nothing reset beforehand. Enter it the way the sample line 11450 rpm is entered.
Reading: 2600 rpm
